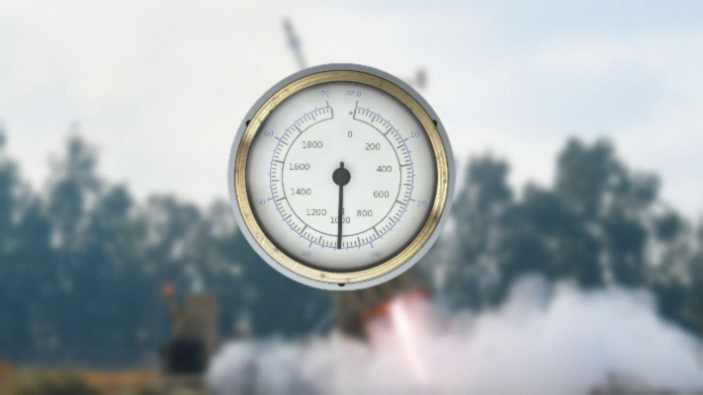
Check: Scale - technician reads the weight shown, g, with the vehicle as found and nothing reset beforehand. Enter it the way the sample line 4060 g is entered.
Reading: 1000 g
